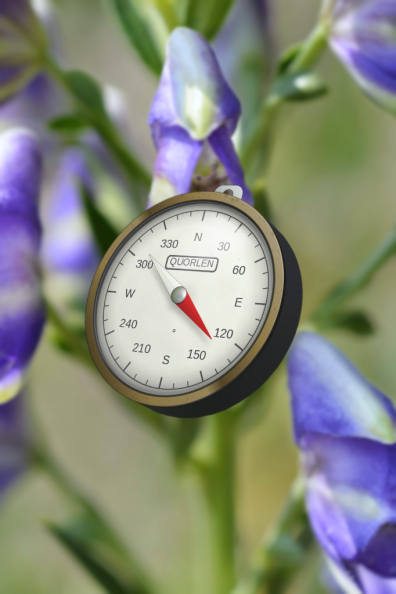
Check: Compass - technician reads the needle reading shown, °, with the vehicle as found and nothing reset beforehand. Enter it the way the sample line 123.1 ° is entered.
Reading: 130 °
